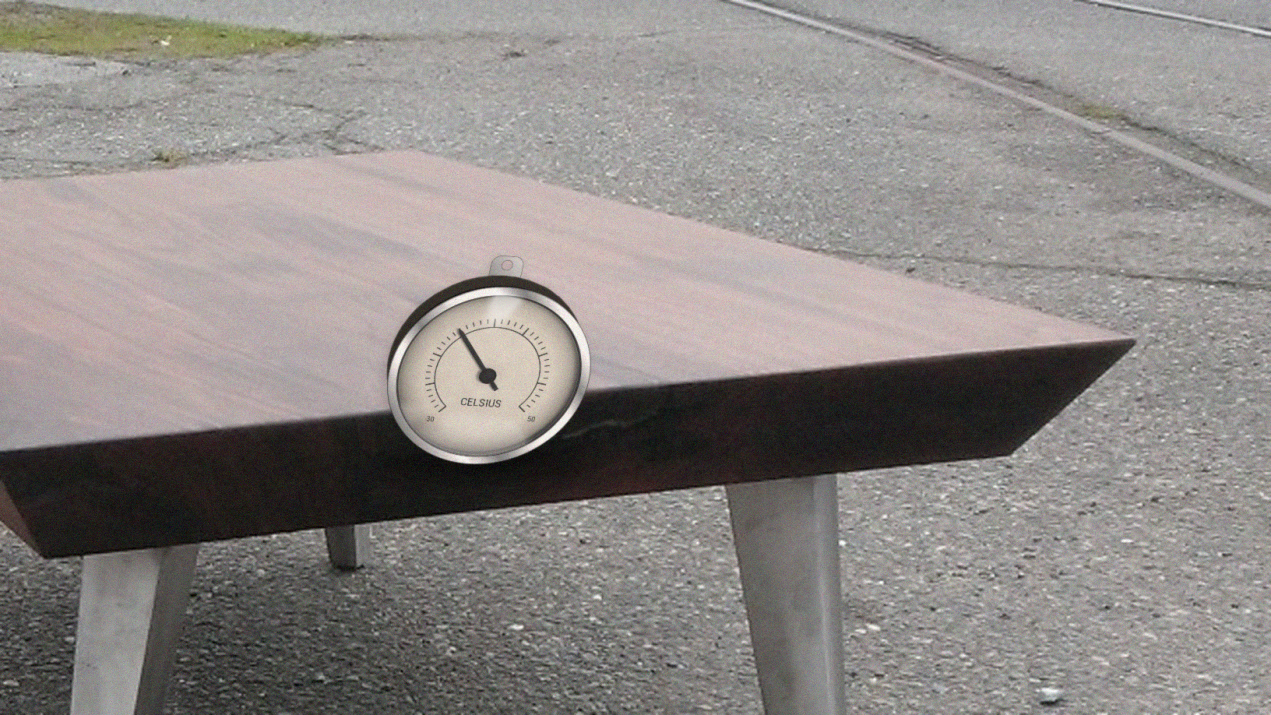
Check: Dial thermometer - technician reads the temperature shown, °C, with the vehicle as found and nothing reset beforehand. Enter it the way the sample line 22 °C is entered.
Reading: 0 °C
